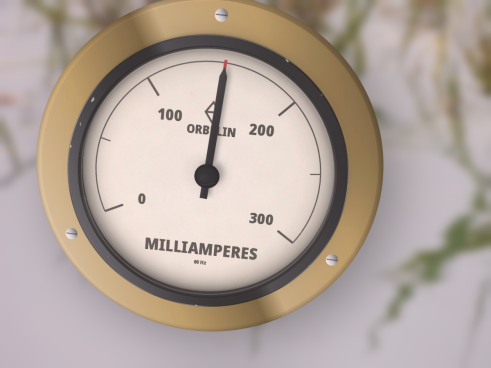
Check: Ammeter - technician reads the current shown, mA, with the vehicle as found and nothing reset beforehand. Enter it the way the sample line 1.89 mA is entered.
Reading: 150 mA
